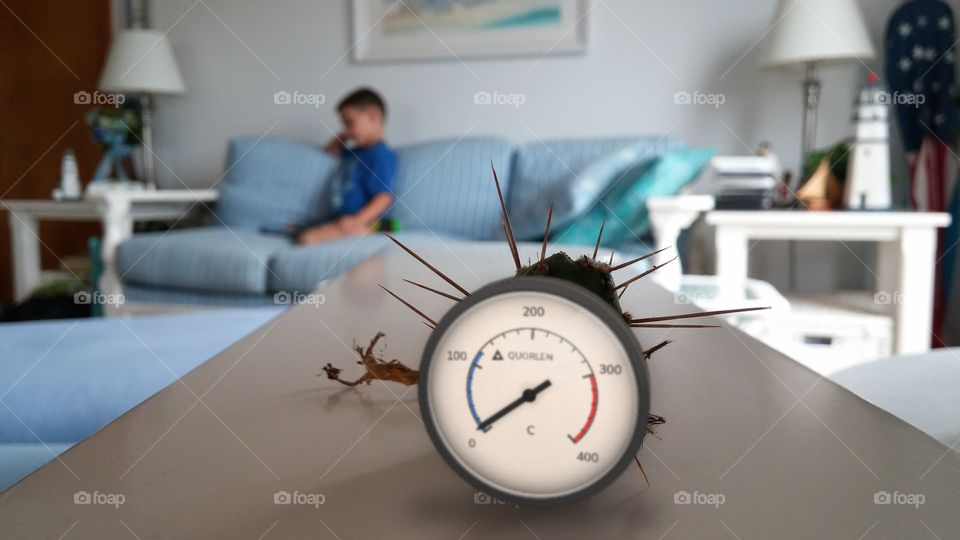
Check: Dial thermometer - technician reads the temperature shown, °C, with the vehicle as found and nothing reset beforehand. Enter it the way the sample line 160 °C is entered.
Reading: 10 °C
